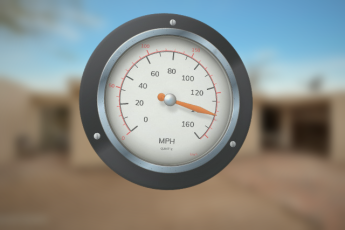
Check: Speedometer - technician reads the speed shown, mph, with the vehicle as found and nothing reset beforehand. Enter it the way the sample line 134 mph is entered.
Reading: 140 mph
